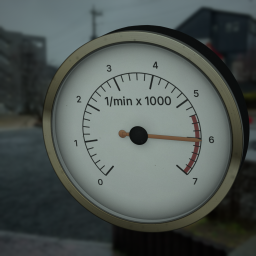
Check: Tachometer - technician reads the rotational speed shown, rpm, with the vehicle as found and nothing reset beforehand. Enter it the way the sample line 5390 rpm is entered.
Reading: 6000 rpm
